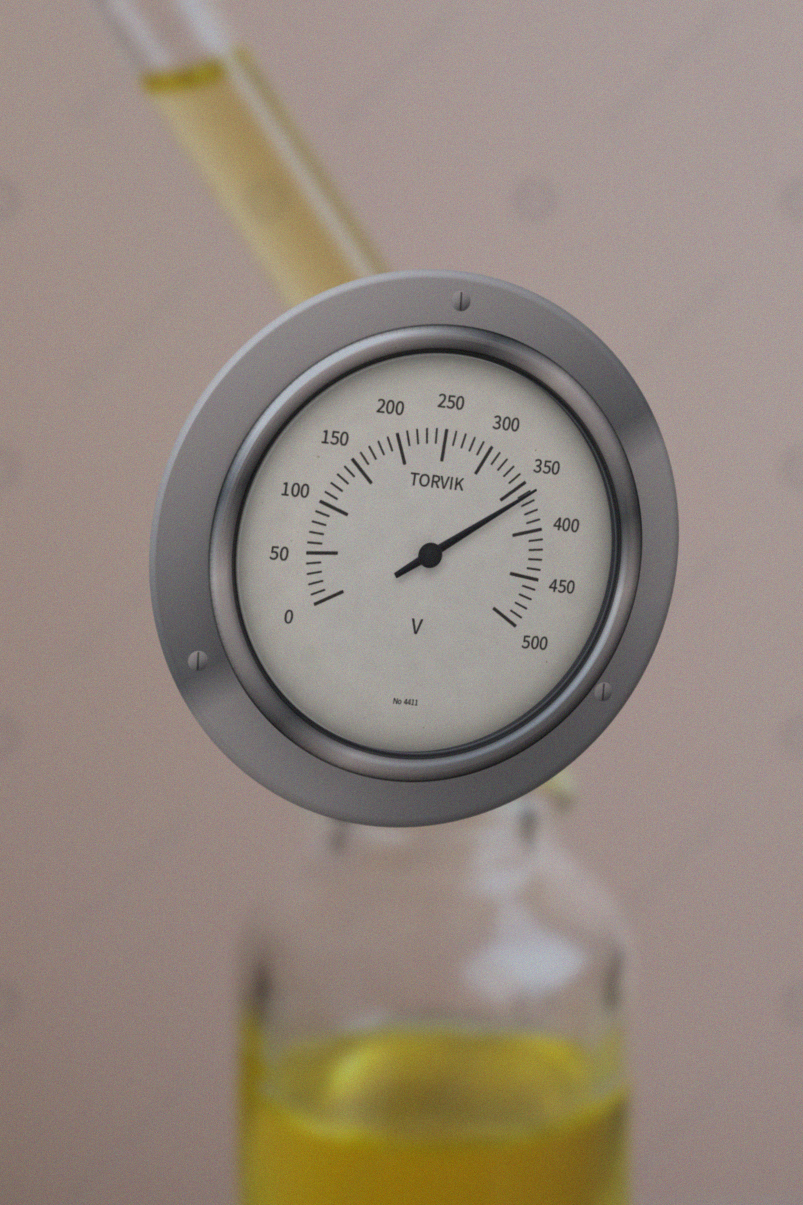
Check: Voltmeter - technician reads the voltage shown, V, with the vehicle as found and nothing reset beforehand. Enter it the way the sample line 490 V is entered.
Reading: 360 V
